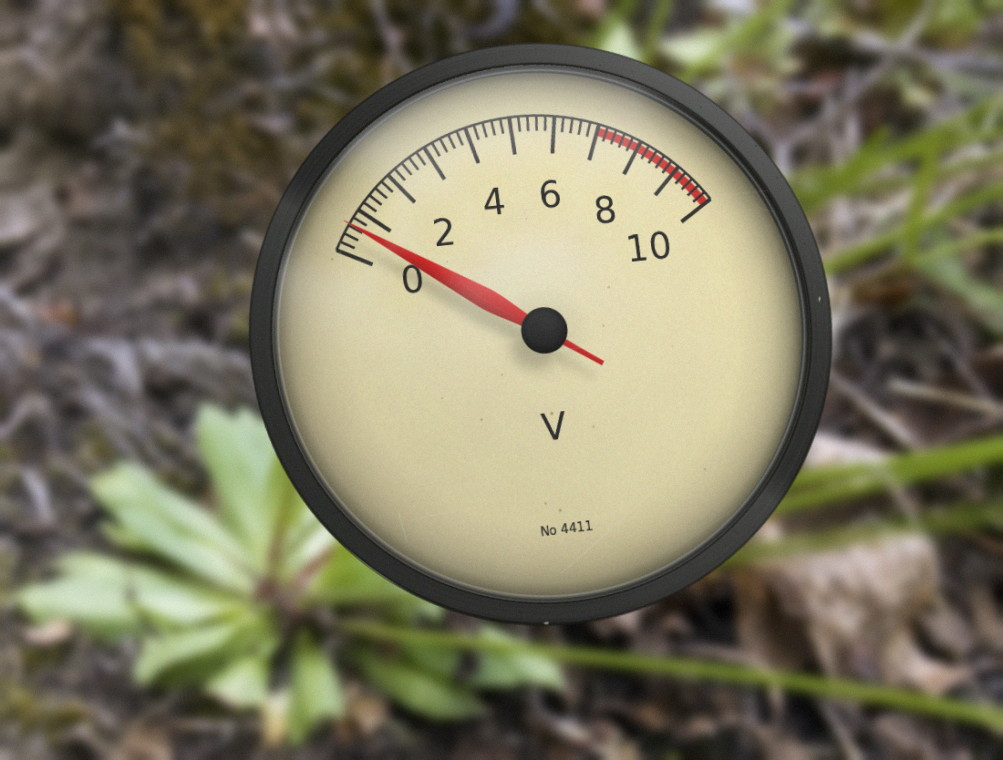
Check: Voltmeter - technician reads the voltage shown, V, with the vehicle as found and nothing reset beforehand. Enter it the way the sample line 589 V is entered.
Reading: 0.6 V
